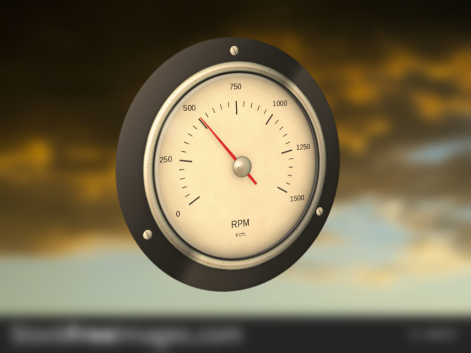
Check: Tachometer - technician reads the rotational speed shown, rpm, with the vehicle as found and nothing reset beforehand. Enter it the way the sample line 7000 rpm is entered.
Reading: 500 rpm
